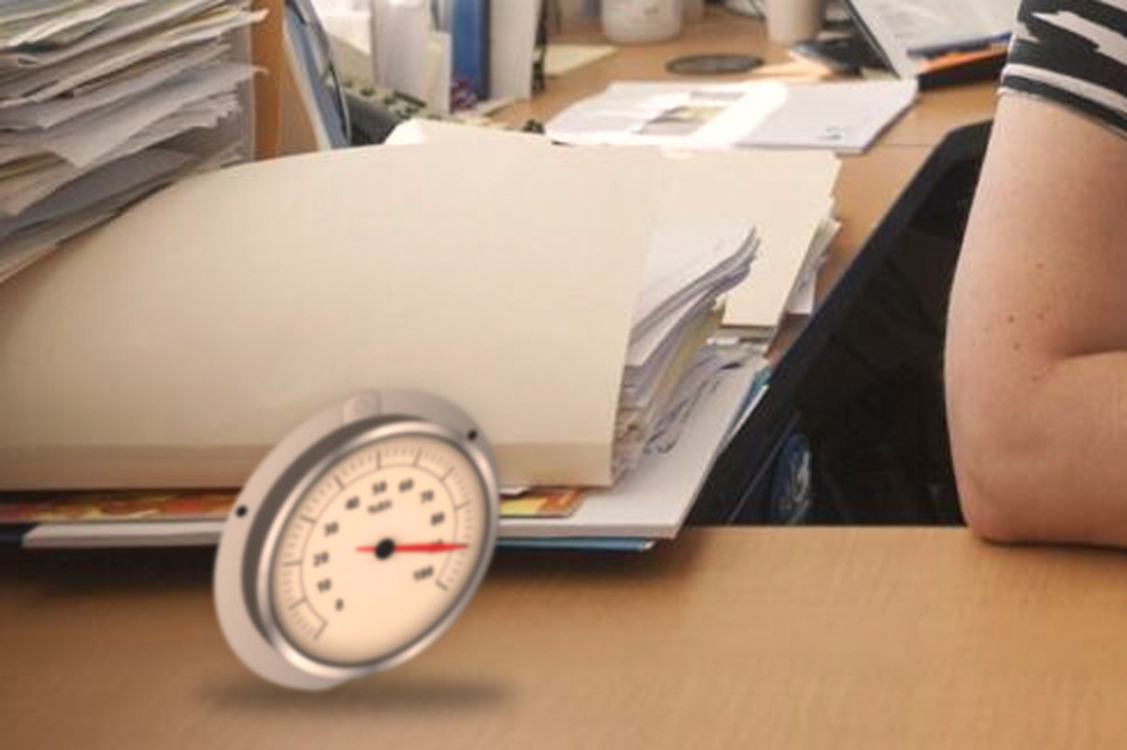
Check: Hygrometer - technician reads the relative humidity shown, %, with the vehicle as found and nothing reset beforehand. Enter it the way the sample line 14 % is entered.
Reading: 90 %
